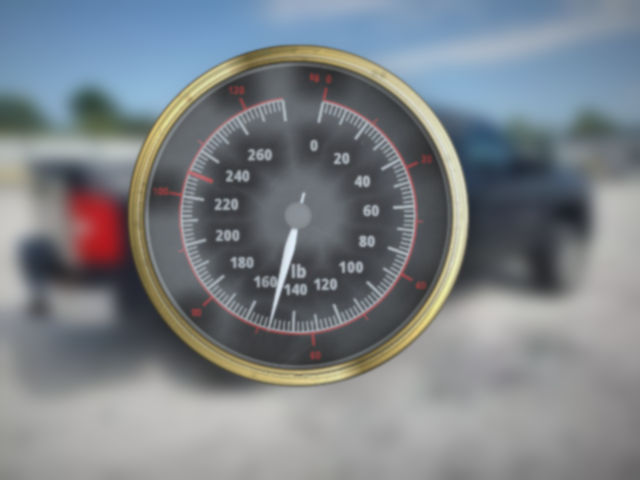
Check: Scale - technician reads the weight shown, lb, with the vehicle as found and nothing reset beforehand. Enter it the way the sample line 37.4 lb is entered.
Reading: 150 lb
